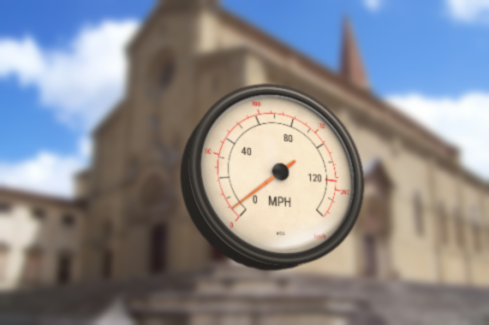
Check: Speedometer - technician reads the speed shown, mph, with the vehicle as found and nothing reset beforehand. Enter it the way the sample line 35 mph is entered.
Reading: 5 mph
